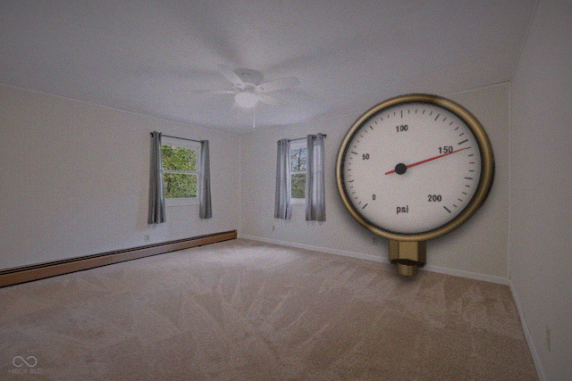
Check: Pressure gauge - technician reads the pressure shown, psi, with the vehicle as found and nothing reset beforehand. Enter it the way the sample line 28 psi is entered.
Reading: 155 psi
